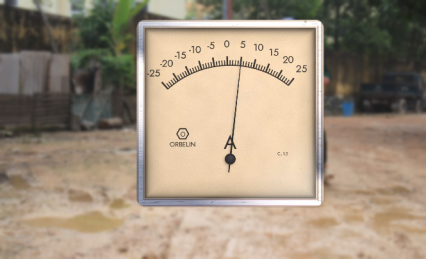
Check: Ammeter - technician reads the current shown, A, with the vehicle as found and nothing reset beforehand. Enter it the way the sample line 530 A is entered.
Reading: 5 A
